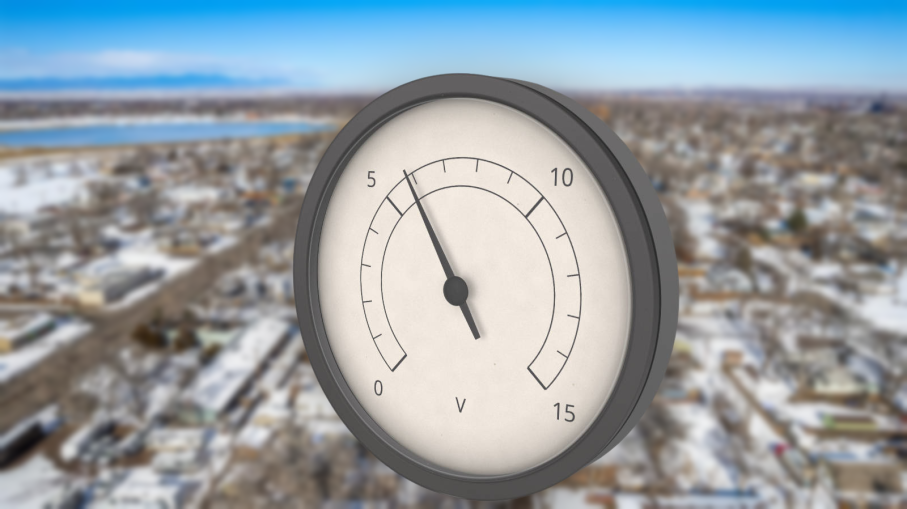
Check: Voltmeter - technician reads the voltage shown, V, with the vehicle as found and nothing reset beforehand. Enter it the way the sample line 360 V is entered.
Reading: 6 V
